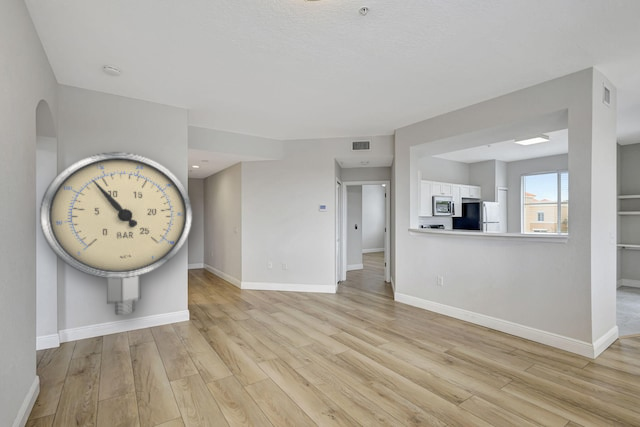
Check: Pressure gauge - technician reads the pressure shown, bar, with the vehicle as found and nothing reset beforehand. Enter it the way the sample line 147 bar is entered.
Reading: 9 bar
